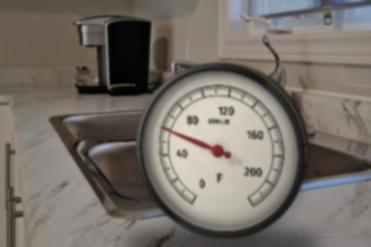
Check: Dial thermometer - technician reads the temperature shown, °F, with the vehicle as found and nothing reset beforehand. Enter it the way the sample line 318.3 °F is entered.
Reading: 60 °F
